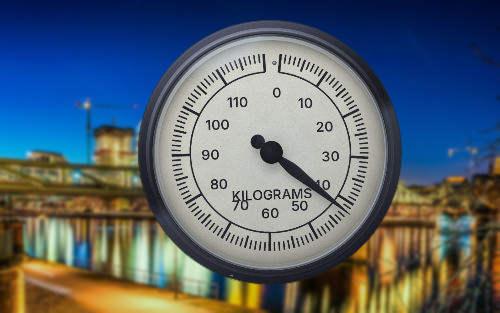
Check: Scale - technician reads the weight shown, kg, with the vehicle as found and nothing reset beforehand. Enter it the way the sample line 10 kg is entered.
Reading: 42 kg
